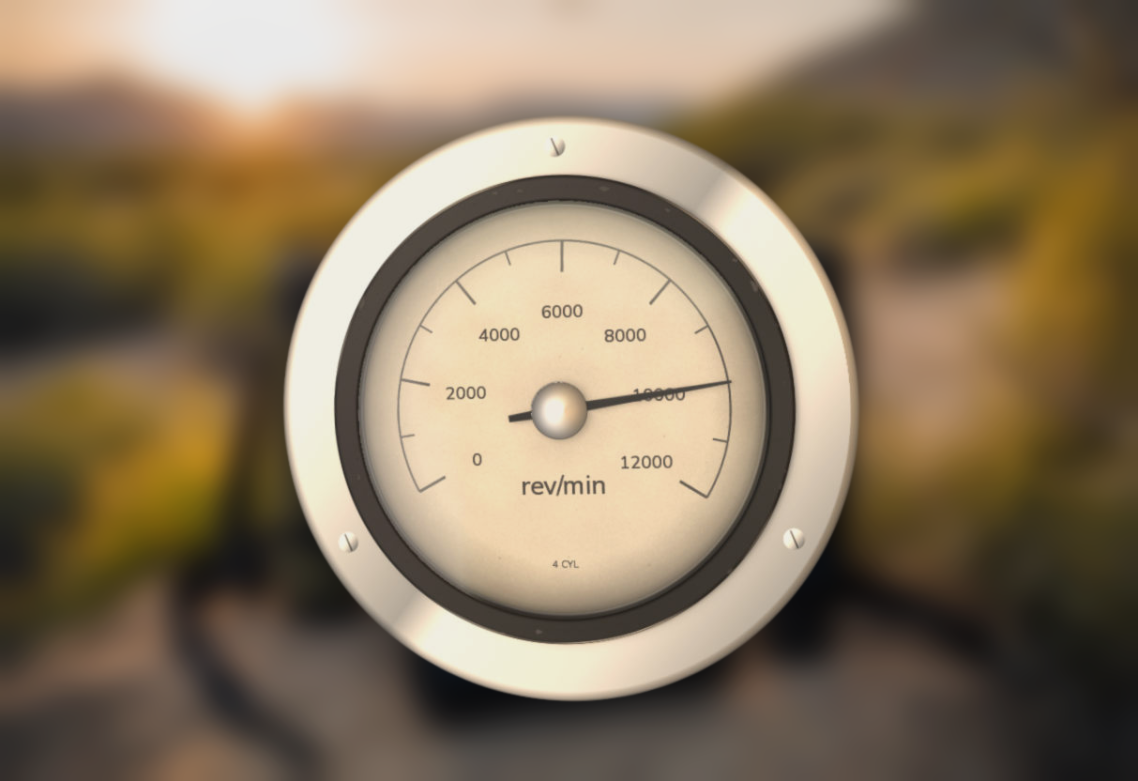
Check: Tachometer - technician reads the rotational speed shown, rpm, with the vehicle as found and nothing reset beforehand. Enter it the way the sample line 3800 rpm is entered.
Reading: 10000 rpm
